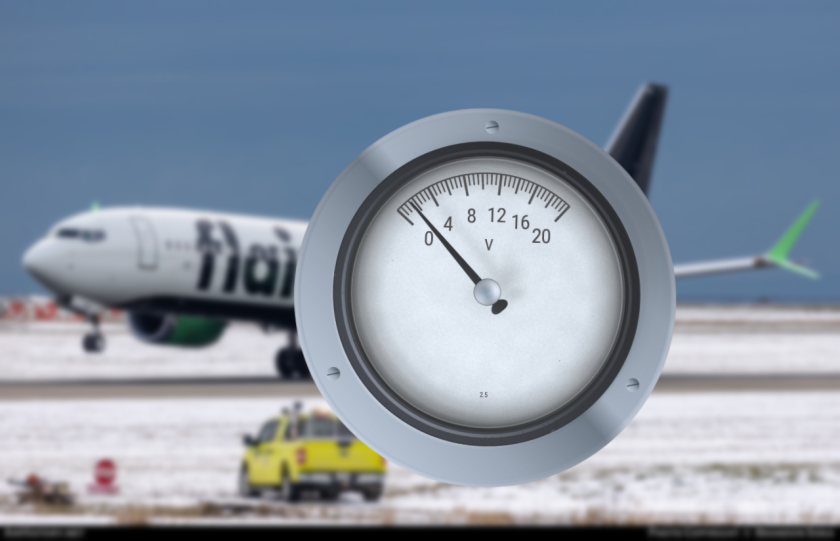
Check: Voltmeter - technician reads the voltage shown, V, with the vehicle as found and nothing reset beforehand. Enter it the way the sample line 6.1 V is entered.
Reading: 1.5 V
